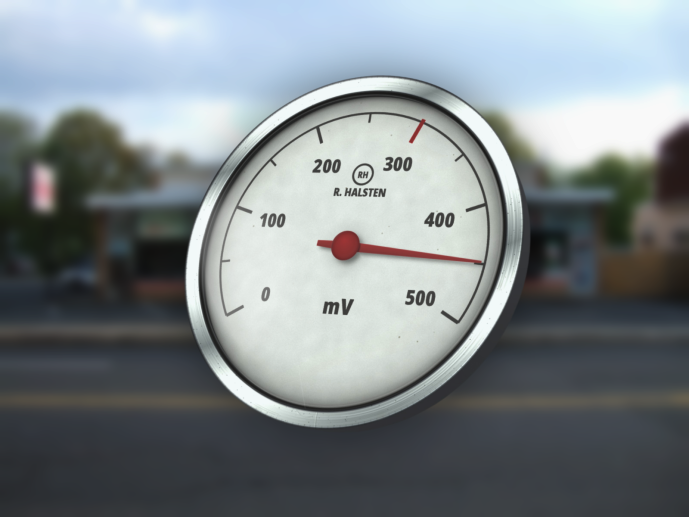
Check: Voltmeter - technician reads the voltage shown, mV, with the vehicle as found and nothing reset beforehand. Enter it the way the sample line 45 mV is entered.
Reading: 450 mV
